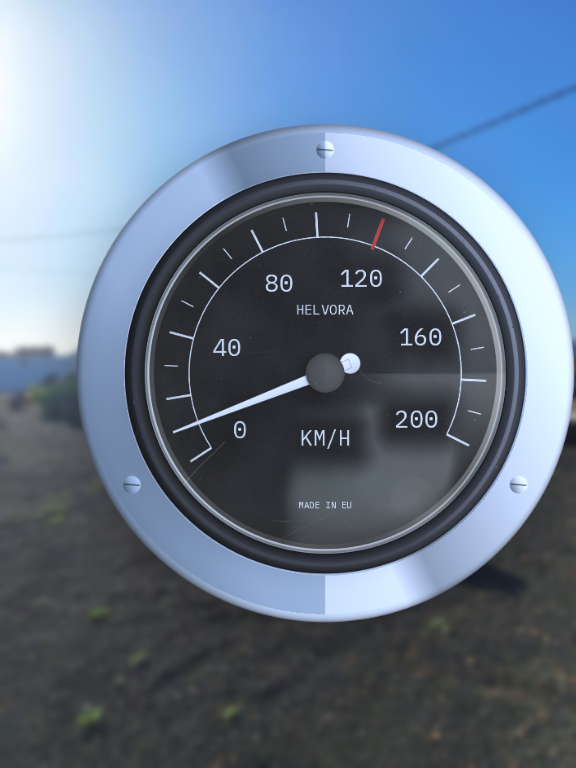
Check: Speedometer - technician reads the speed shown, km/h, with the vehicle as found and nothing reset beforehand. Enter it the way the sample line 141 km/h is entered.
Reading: 10 km/h
